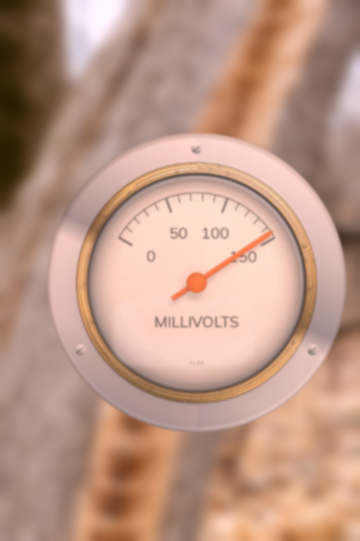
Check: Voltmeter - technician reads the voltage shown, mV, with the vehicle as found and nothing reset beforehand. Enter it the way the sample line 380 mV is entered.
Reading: 145 mV
